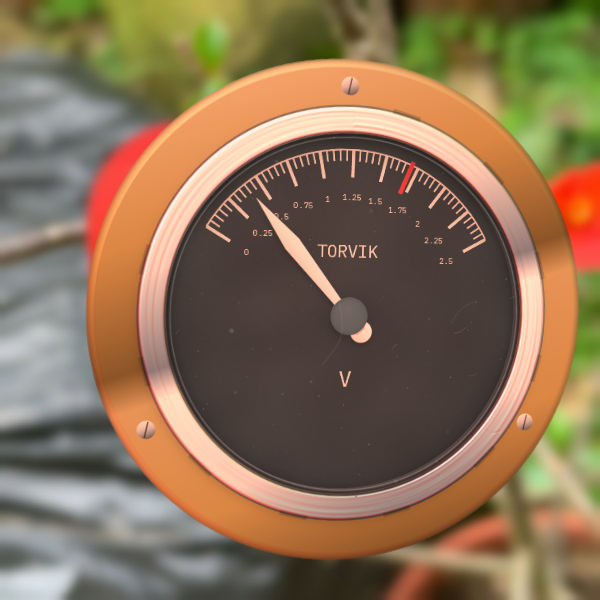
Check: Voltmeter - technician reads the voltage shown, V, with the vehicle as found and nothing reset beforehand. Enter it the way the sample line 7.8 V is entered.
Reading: 0.4 V
